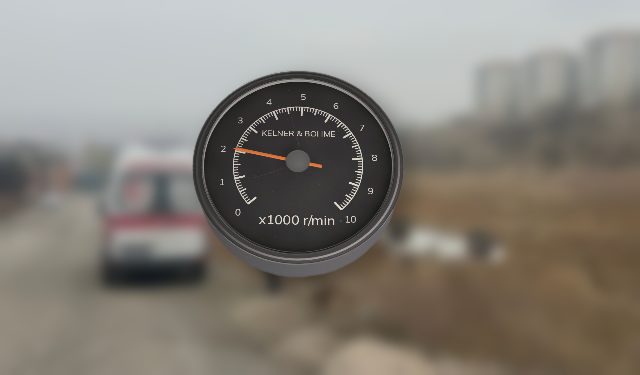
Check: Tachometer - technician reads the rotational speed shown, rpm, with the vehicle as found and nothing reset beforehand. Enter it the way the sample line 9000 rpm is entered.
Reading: 2000 rpm
